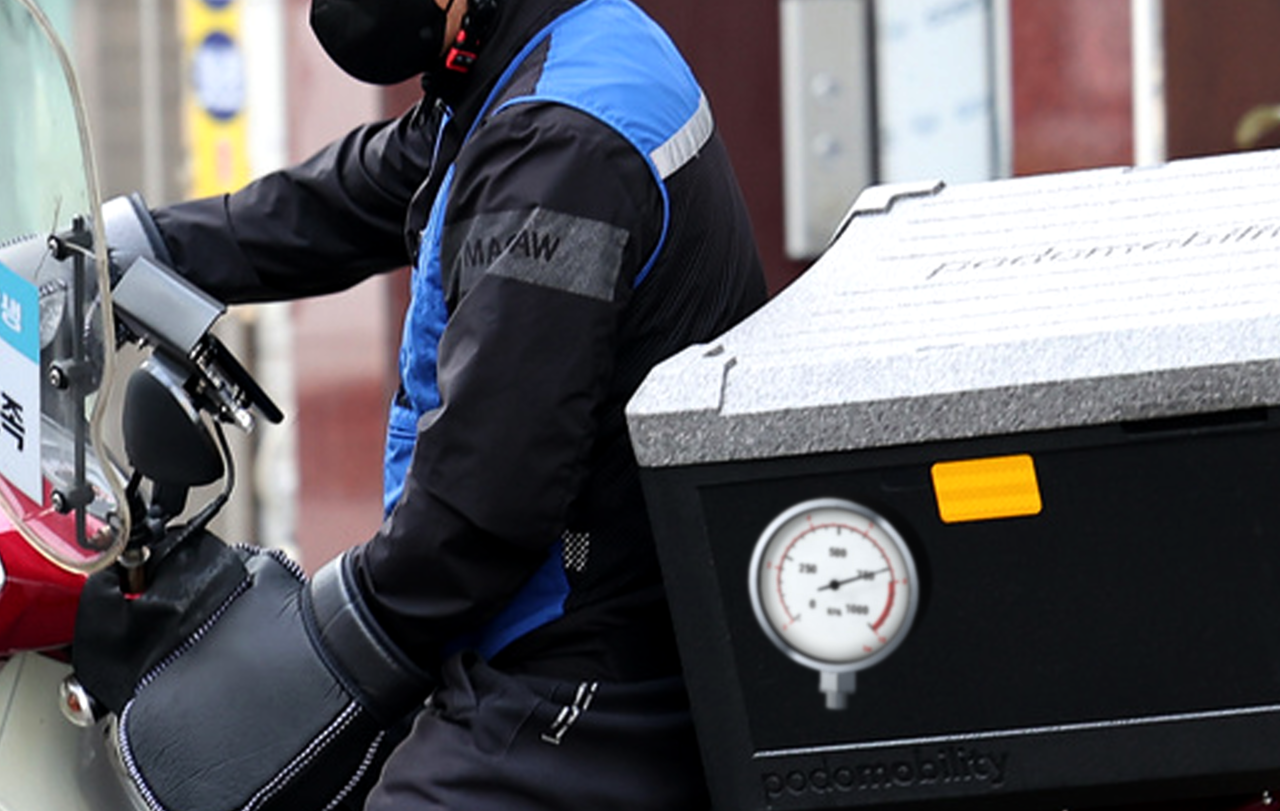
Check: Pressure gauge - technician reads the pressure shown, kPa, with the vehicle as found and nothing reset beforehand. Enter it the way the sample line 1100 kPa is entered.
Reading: 750 kPa
